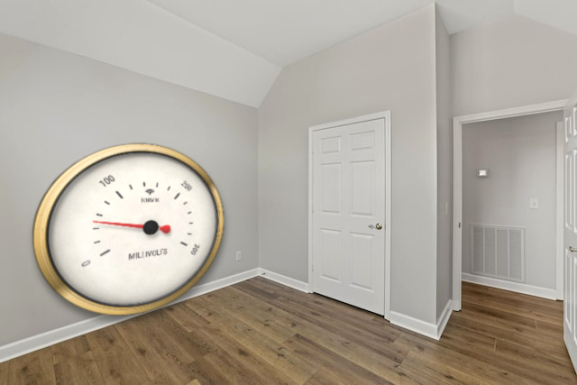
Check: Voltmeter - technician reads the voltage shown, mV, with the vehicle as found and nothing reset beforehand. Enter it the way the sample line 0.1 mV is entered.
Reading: 50 mV
